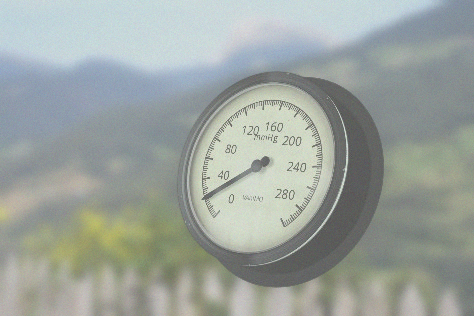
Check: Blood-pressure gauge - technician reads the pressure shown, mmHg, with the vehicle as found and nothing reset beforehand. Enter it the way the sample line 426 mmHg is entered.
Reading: 20 mmHg
